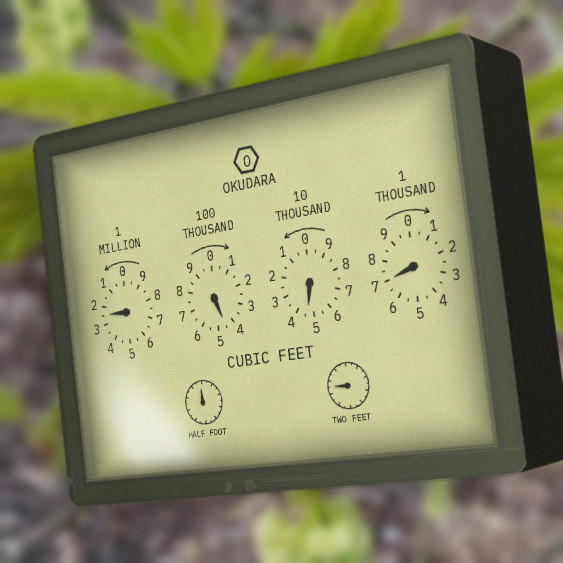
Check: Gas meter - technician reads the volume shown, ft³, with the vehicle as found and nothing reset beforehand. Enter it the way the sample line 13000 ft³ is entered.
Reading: 244700 ft³
